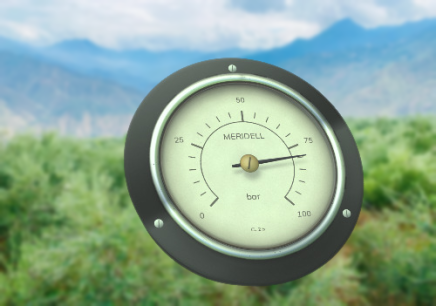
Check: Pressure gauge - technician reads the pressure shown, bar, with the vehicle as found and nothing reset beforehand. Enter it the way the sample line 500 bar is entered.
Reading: 80 bar
